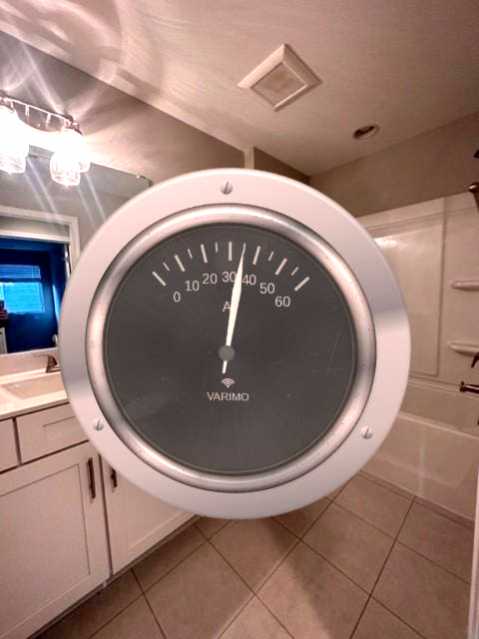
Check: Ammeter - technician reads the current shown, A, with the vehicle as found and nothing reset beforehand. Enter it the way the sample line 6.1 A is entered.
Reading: 35 A
